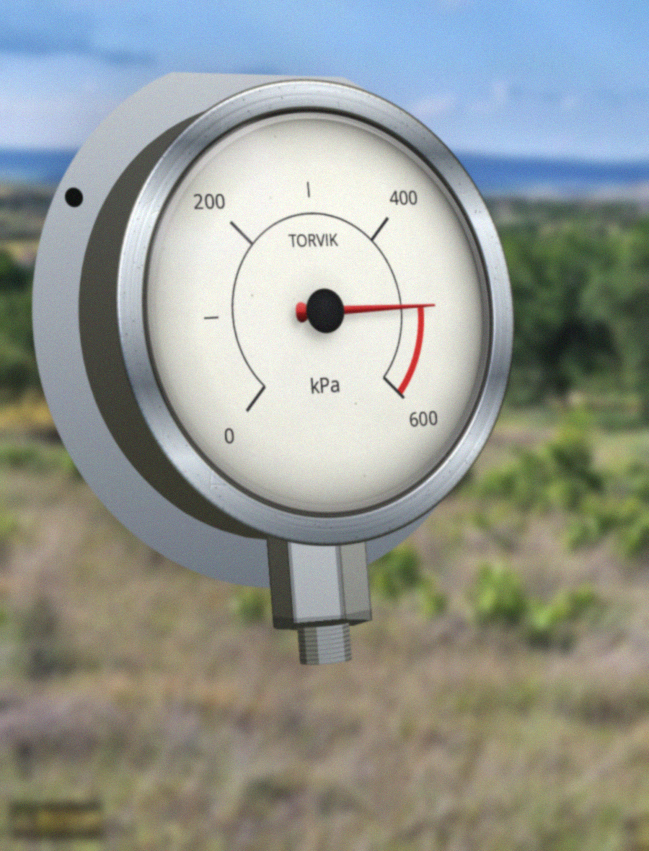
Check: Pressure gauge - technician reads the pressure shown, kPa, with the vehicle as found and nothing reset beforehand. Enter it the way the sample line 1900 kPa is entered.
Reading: 500 kPa
